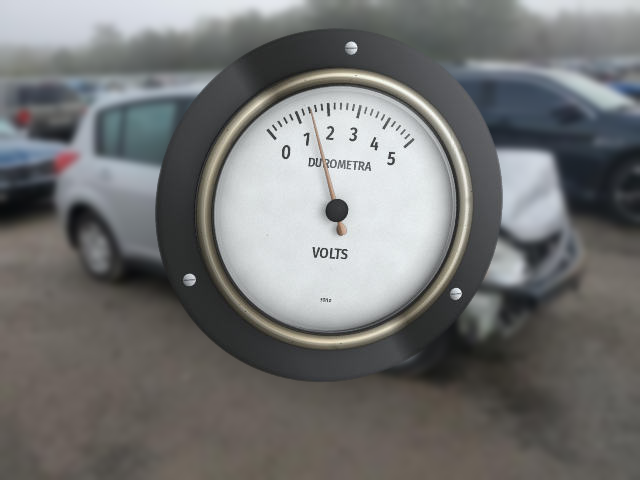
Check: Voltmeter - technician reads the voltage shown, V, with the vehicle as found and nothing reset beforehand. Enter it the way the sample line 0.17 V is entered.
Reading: 1.4 V
